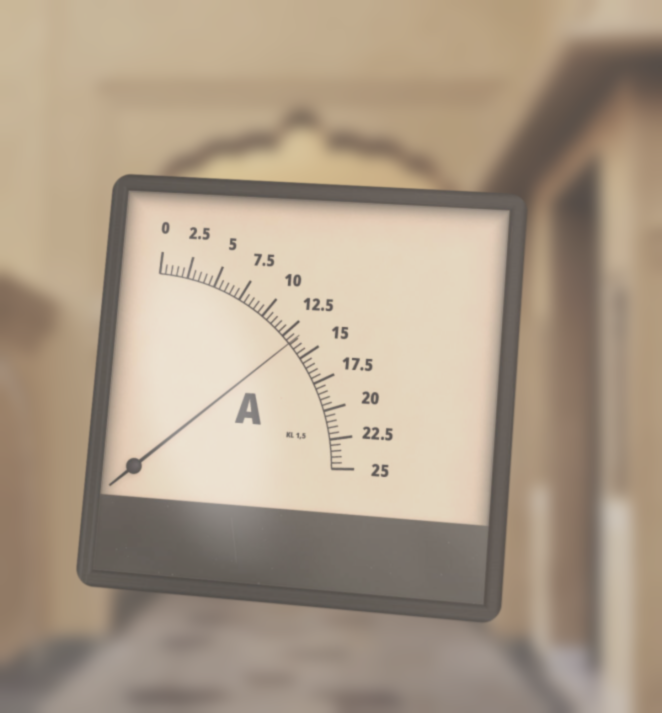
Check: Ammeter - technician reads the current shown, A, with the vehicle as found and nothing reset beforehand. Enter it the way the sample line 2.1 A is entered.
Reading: 13.5 A
